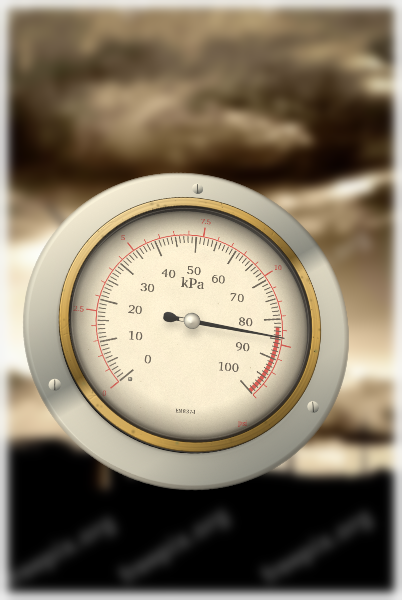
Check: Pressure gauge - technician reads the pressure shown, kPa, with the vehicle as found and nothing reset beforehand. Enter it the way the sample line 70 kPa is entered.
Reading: 85 kPa
